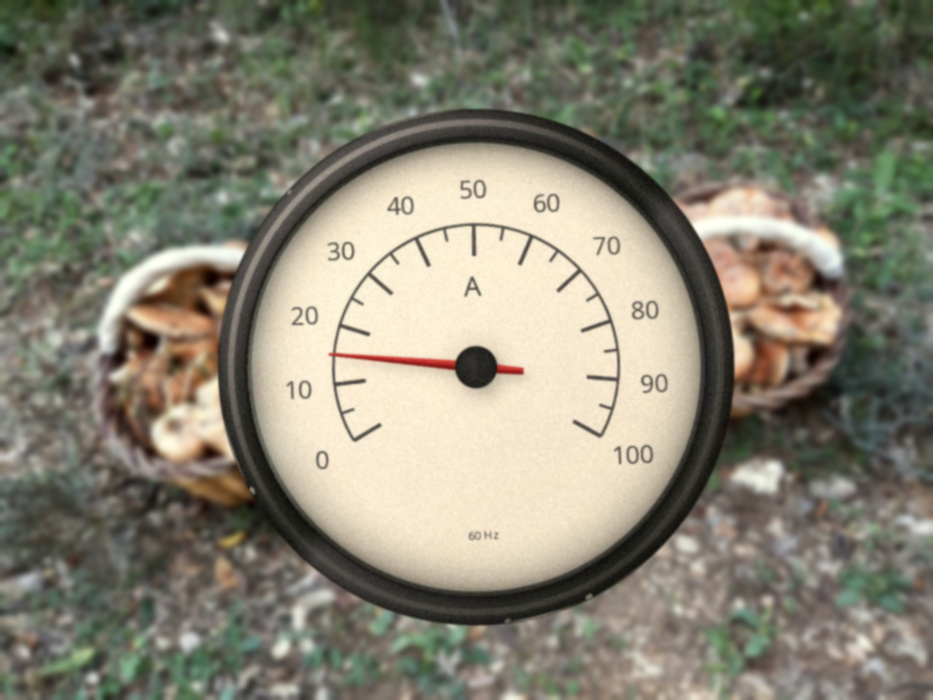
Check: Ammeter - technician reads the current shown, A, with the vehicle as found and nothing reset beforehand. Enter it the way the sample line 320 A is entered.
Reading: 15 A
